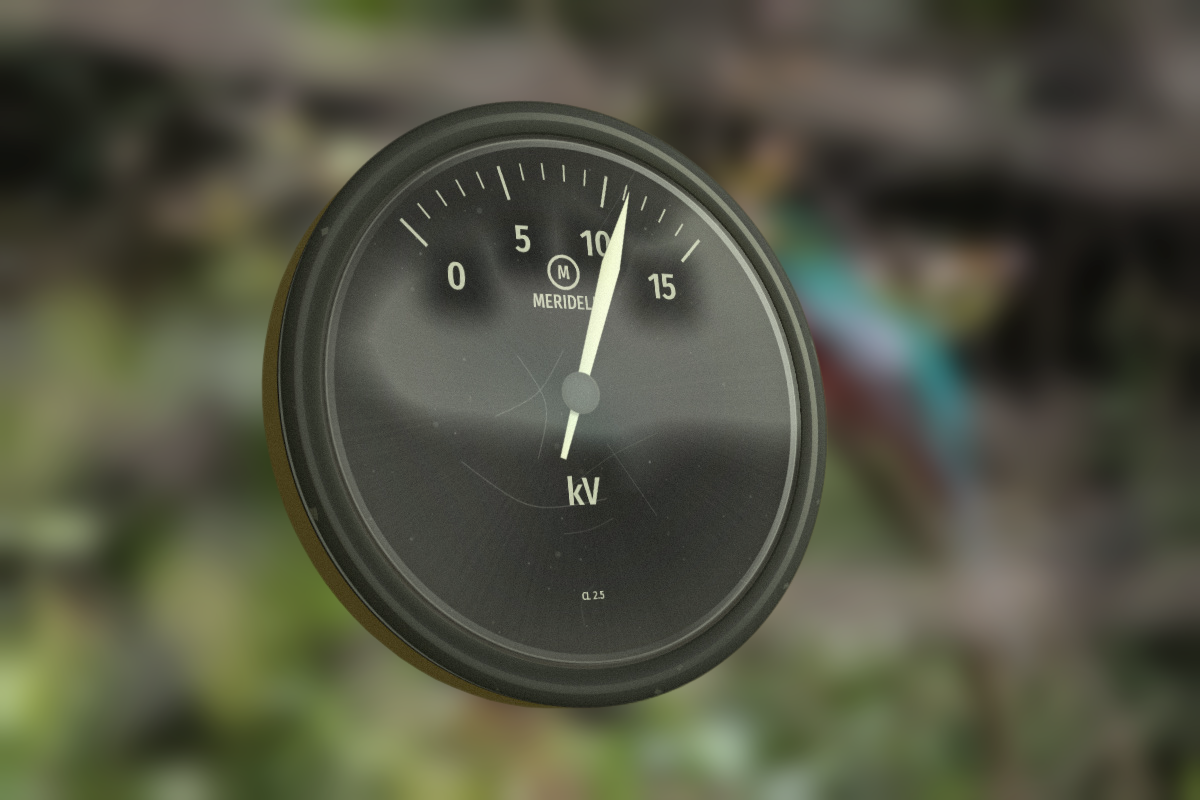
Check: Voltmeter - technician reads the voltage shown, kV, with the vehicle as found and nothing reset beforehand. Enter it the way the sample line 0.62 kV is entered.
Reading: 11 kV
